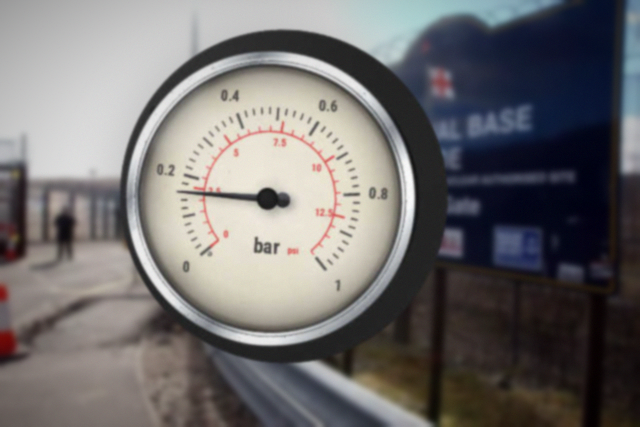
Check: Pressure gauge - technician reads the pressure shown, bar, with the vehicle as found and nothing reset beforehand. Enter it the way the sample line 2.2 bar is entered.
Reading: 0.16 bar
